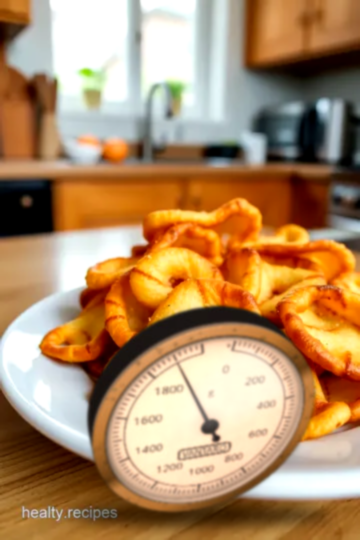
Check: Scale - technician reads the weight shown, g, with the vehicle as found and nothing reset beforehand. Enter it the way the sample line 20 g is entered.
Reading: 1900 g
